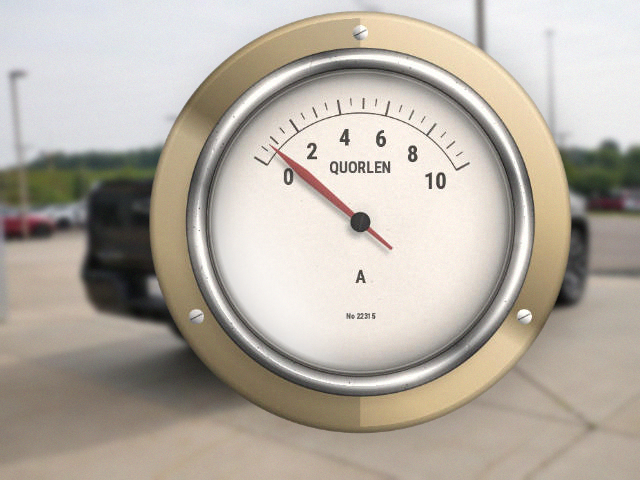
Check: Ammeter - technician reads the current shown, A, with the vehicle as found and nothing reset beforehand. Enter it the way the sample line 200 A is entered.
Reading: 0.75 A
